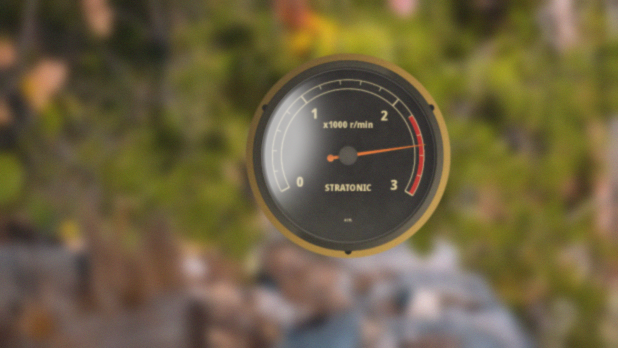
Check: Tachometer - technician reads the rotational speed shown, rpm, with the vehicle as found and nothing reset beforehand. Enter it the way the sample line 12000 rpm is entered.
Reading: 2500 rpm
